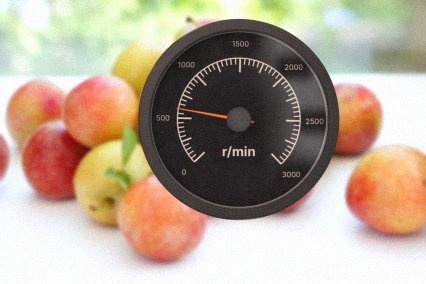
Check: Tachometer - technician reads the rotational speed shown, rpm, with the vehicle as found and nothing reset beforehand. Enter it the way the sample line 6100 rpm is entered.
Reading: 600 rpm
